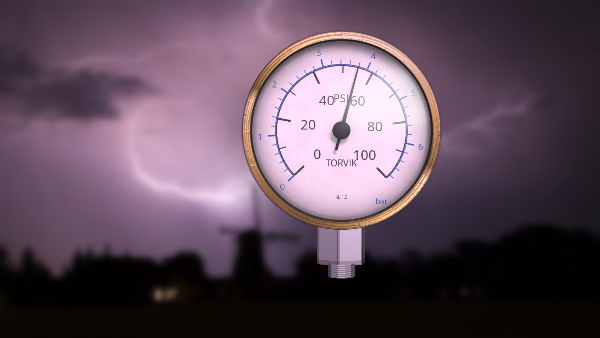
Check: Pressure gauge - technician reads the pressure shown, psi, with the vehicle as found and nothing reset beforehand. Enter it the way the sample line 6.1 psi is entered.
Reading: 55 psi
